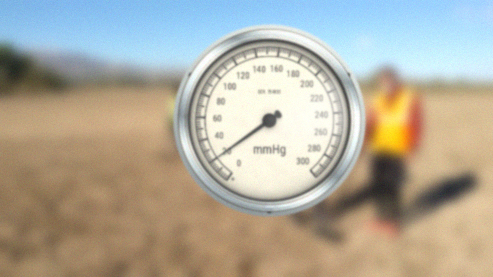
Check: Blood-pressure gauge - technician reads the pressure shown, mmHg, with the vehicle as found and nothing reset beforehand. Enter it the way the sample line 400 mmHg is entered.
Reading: 20 mmHg
